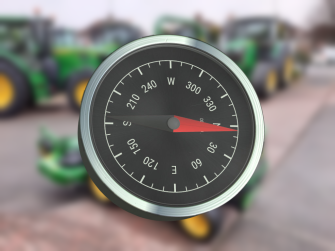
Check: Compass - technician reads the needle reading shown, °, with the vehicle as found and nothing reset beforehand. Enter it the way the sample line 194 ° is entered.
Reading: 5 °
